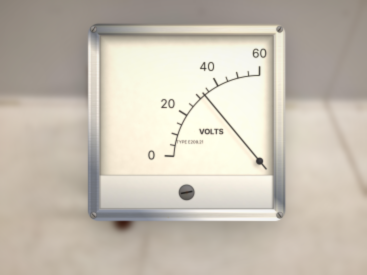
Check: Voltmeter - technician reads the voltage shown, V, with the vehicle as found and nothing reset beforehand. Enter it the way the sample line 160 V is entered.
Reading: 32.5 V
